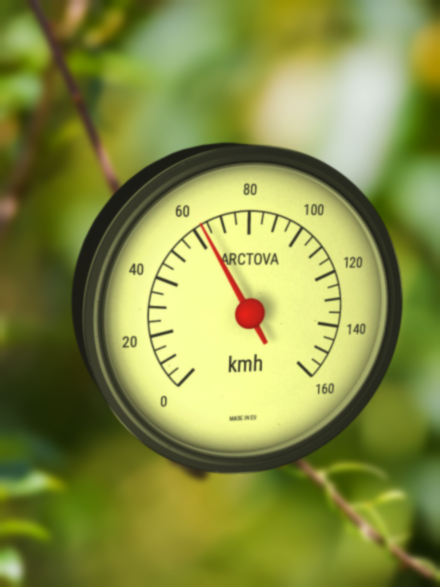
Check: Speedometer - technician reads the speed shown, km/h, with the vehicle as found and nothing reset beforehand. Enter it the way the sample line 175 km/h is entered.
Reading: 62.5 km/h
